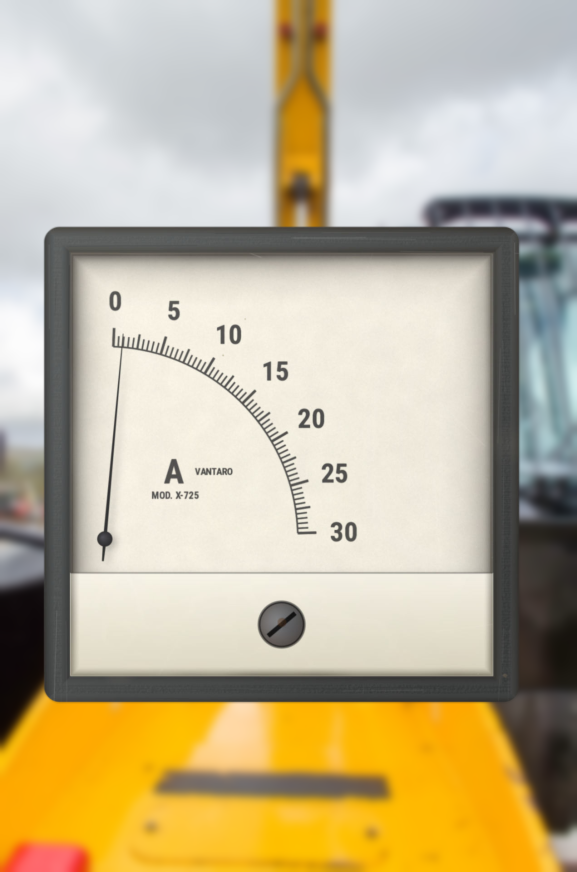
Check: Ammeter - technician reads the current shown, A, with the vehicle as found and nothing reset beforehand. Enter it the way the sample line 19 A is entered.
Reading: 1 A
